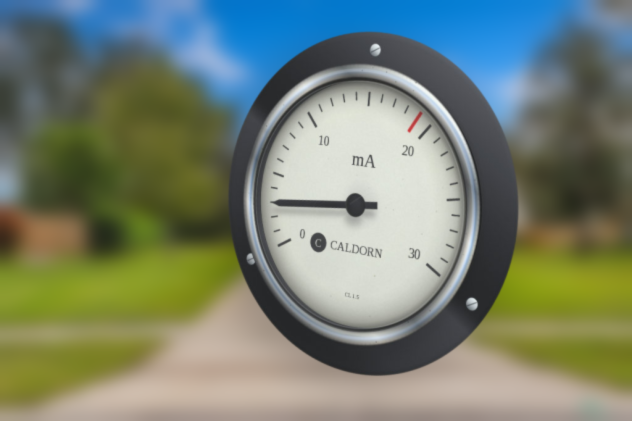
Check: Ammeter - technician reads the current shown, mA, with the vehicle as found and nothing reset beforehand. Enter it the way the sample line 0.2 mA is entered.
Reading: 3 mA
